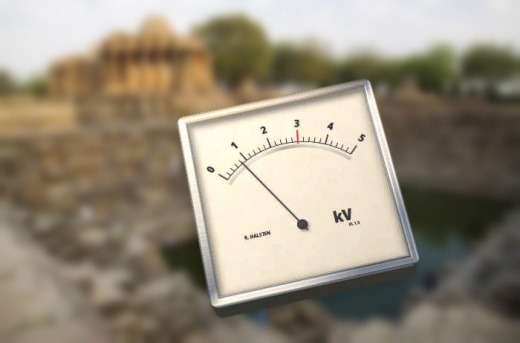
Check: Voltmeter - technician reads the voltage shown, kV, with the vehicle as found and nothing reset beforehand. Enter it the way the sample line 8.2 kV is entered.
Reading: 0.8 kV
